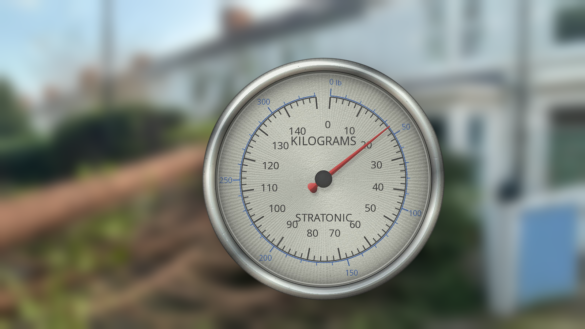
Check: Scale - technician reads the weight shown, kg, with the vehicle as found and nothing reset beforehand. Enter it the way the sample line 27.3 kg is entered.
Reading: 20 kg
